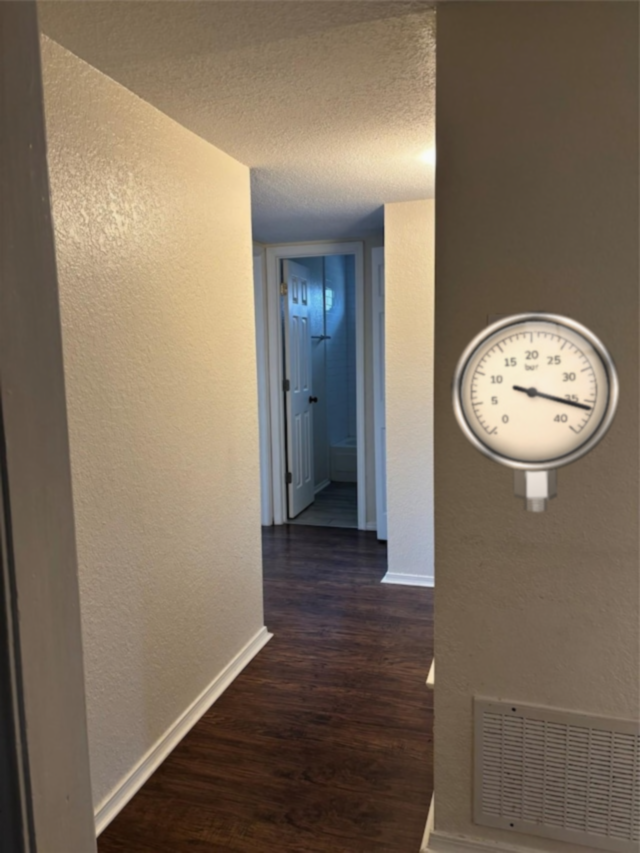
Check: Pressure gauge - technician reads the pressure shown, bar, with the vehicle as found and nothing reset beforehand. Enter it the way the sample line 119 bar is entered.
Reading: 36 bar
